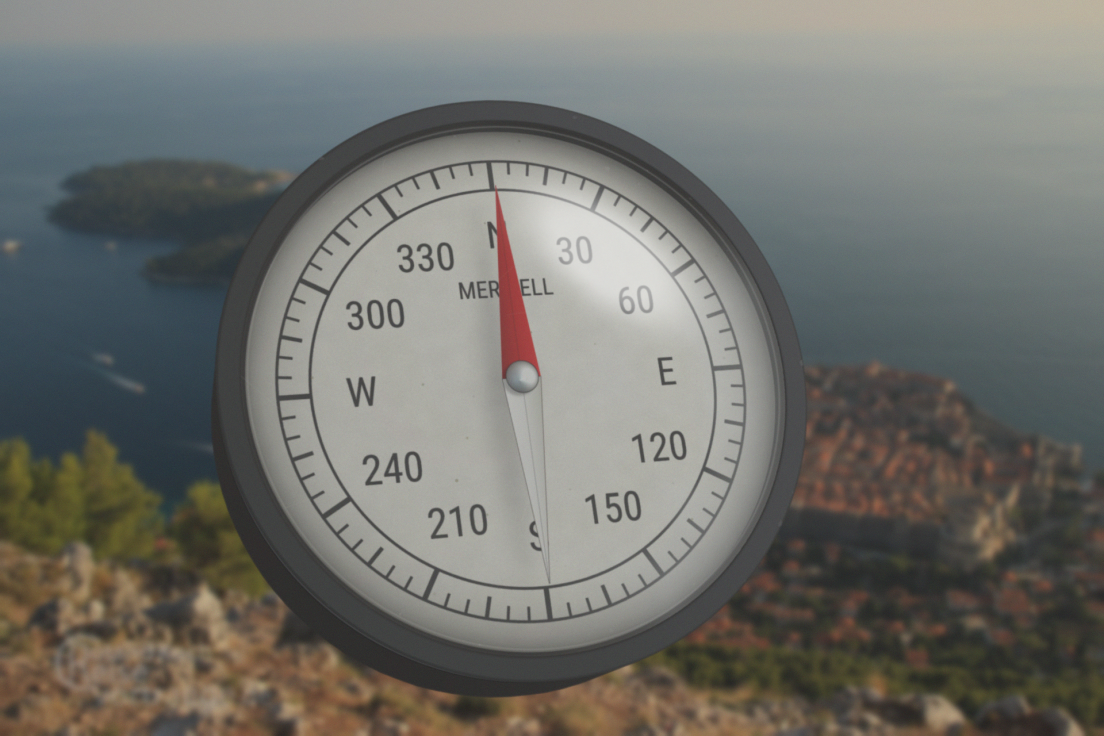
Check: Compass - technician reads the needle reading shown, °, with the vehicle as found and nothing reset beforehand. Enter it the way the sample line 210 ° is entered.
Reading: 0 °
